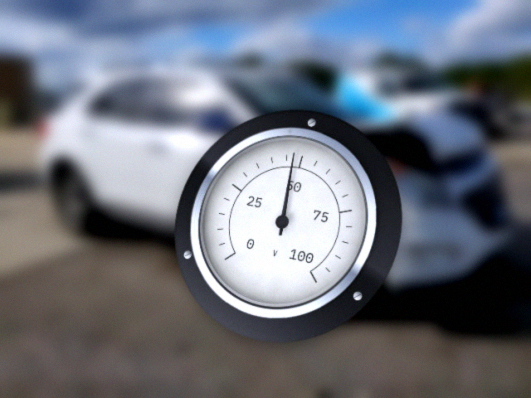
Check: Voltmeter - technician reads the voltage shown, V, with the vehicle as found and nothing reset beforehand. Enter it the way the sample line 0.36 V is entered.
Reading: 47.5 V
